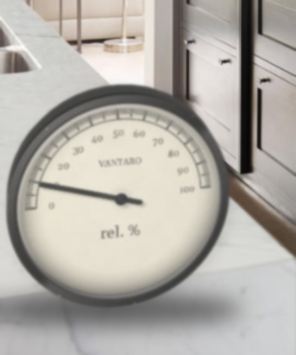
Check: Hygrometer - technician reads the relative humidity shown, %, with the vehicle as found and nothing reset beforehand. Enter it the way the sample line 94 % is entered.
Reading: 10 %
